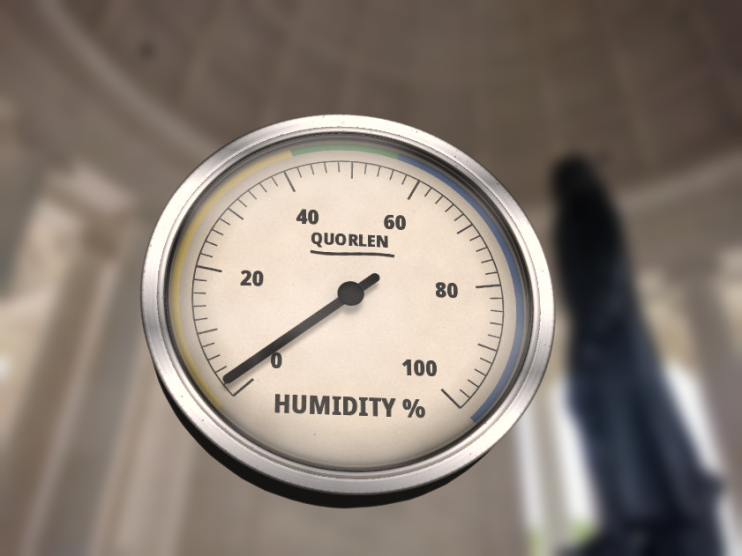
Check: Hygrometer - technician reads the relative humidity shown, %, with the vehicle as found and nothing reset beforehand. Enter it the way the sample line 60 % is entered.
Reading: 2 %
